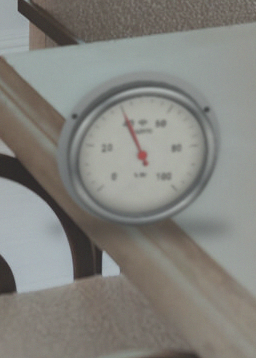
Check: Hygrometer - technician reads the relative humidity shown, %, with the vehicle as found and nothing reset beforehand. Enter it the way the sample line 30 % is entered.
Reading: 40 %
